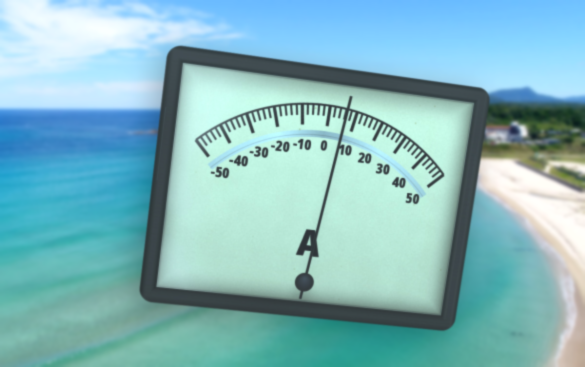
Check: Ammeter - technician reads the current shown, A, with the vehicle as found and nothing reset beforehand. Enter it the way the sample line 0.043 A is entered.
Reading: 6 A
